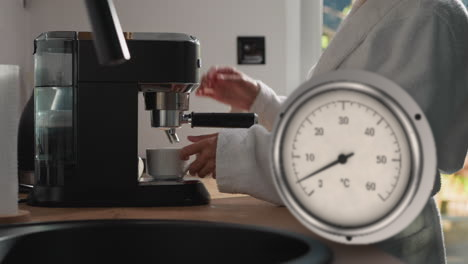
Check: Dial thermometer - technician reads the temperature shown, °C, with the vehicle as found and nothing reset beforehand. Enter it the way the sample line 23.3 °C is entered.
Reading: 4 °C
